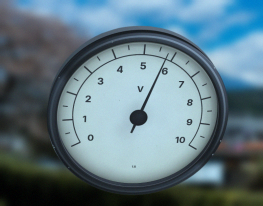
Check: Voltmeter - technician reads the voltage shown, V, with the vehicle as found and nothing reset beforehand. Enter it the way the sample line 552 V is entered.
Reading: 5.75 V
